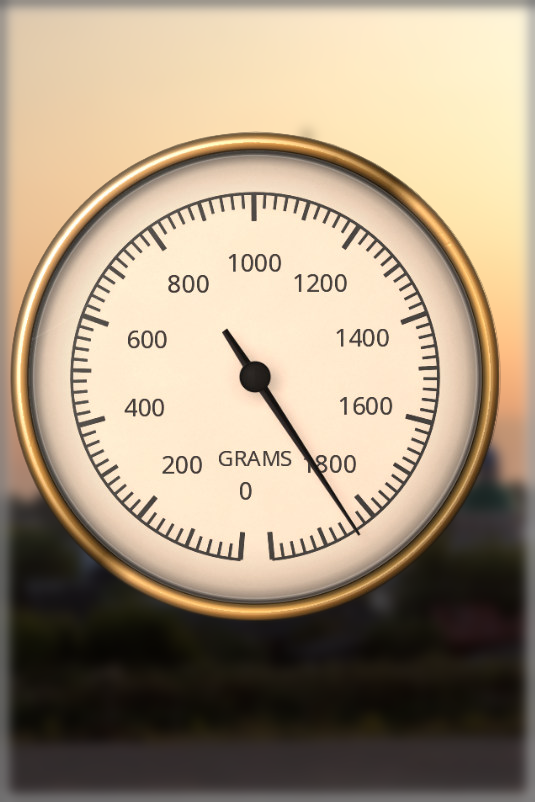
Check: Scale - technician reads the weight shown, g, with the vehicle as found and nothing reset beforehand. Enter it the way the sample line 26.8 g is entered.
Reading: 1840 g
